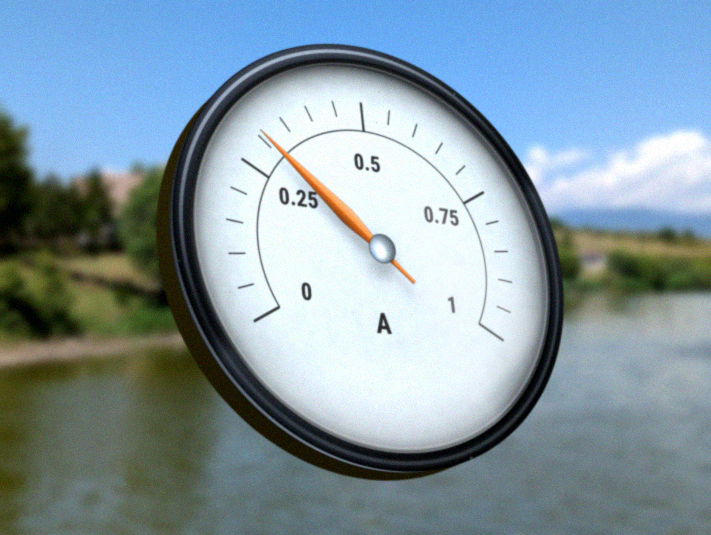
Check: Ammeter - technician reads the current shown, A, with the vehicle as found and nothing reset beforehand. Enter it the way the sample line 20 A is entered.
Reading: 0.3 A
